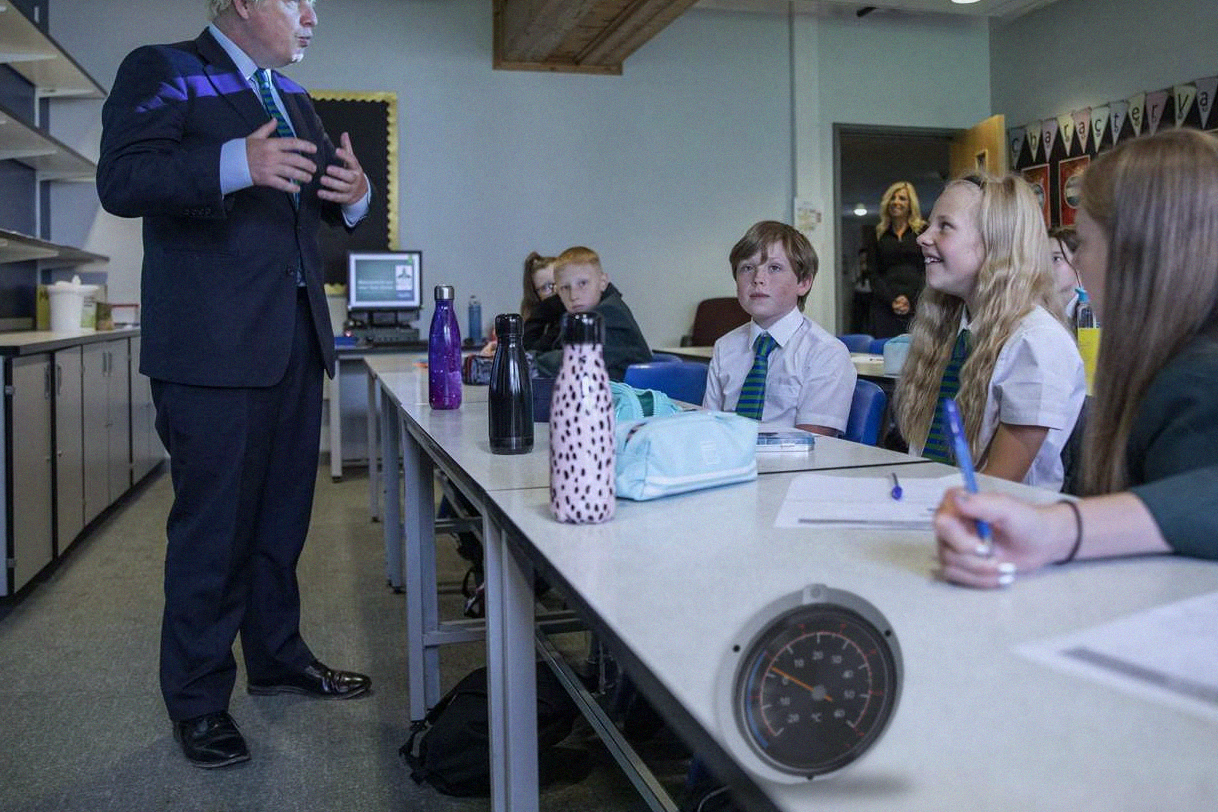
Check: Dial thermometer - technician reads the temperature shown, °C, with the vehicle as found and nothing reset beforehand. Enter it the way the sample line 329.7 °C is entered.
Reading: 2.5 °C
